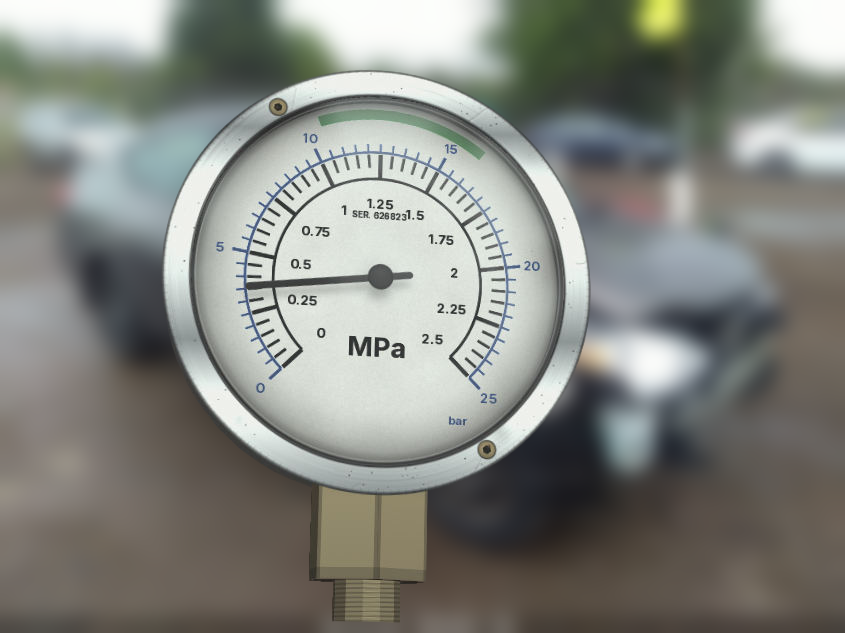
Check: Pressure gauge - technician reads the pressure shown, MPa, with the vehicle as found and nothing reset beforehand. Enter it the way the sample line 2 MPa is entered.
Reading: 0.35 MPa
